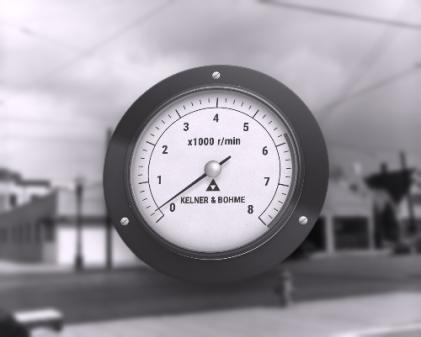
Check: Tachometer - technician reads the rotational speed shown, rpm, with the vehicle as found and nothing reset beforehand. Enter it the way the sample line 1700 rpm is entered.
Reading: 200 rpm
